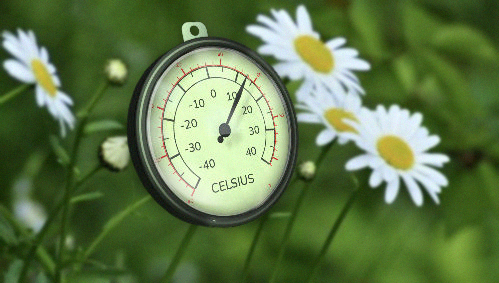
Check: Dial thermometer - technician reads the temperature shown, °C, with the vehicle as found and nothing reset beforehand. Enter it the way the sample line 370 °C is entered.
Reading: 12.5 °C
